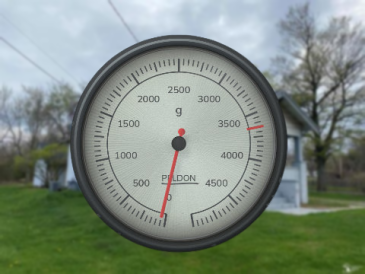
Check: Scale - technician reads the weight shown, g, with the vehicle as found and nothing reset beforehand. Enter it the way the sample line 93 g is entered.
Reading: 50 g
